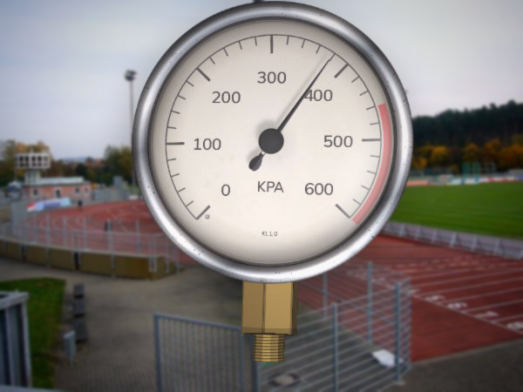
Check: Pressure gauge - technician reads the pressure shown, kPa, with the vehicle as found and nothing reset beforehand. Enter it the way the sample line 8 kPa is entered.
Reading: 380 kPa
